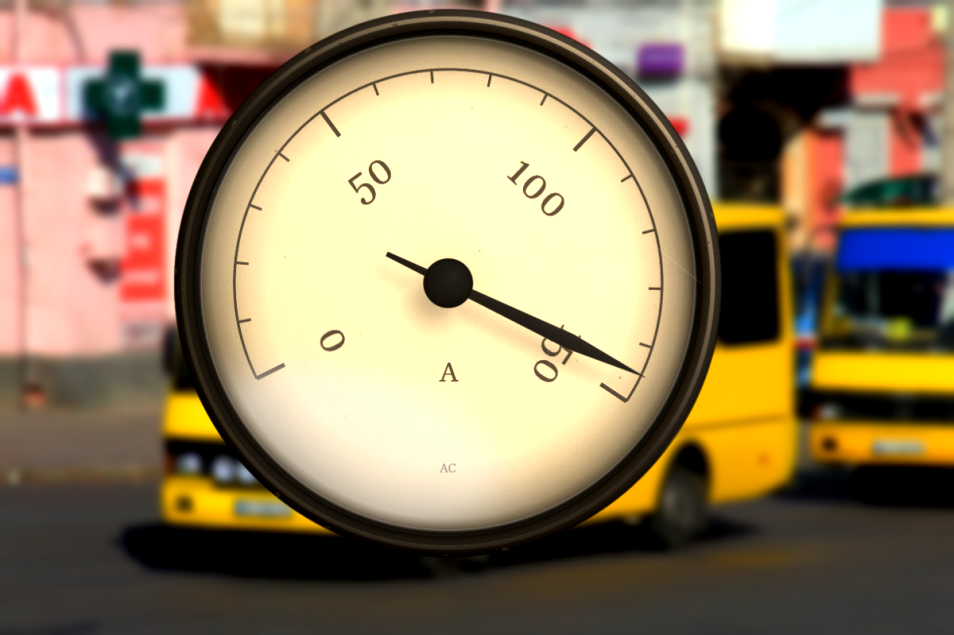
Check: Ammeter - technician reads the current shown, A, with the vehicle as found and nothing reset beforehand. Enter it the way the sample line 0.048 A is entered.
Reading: 145 A
